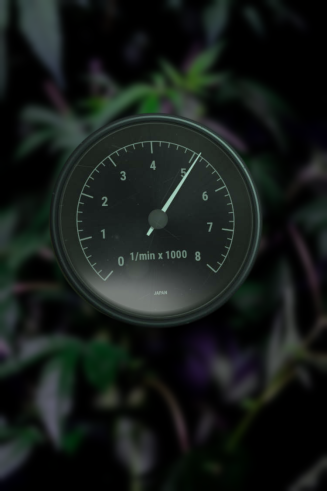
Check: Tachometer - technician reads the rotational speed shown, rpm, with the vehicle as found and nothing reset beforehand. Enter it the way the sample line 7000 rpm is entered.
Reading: 5100 rpm
